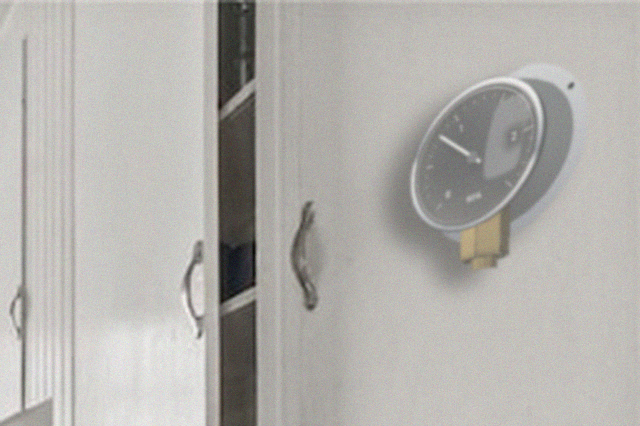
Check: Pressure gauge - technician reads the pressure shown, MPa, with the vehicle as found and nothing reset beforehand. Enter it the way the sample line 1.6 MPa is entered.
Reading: 0.8 MPa
